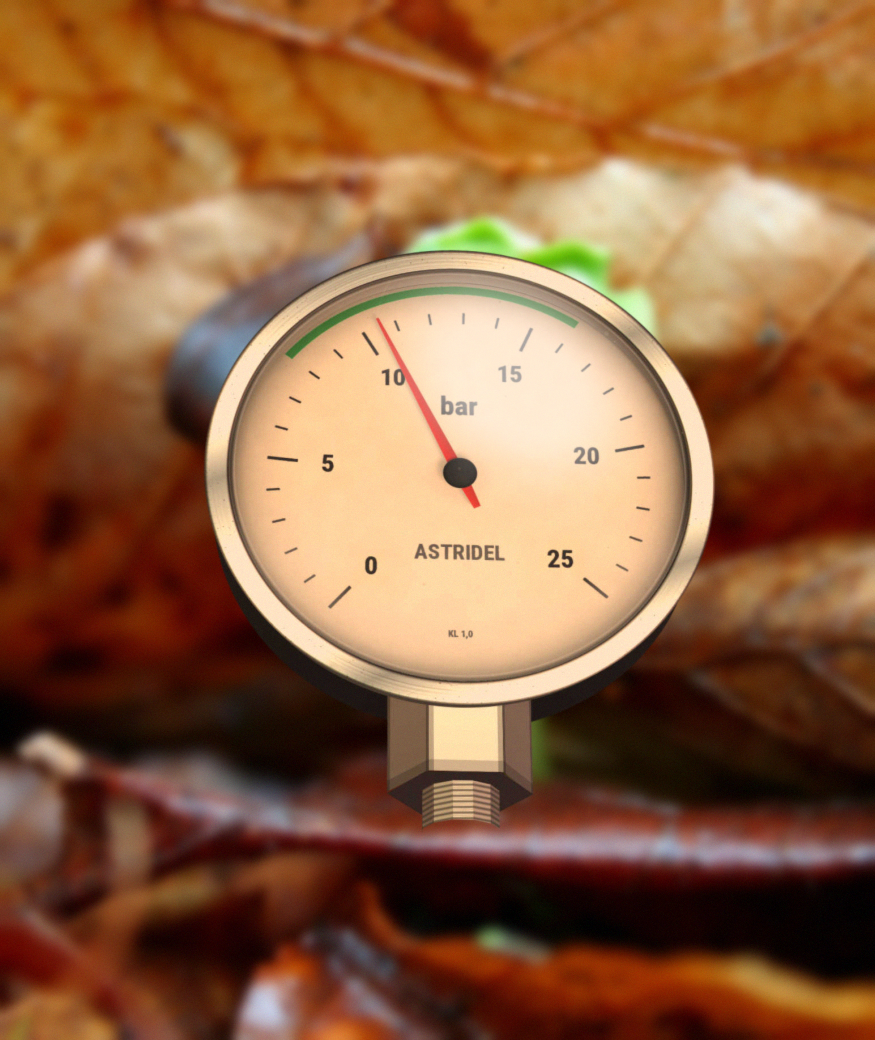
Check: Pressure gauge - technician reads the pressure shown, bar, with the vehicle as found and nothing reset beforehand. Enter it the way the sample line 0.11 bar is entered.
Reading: 10.5 bar
